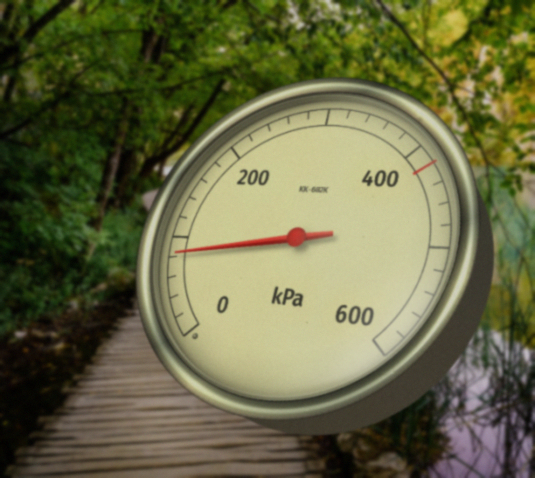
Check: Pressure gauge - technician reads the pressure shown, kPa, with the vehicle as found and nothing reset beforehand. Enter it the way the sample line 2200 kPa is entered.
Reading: 80 kPa
